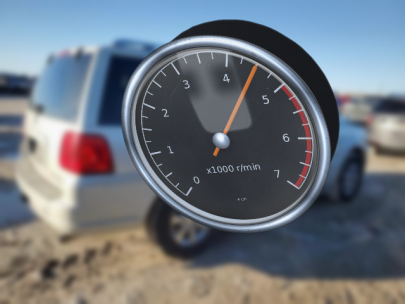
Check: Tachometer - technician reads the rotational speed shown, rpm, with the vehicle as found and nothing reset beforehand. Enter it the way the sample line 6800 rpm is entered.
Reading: 4500 rpm
